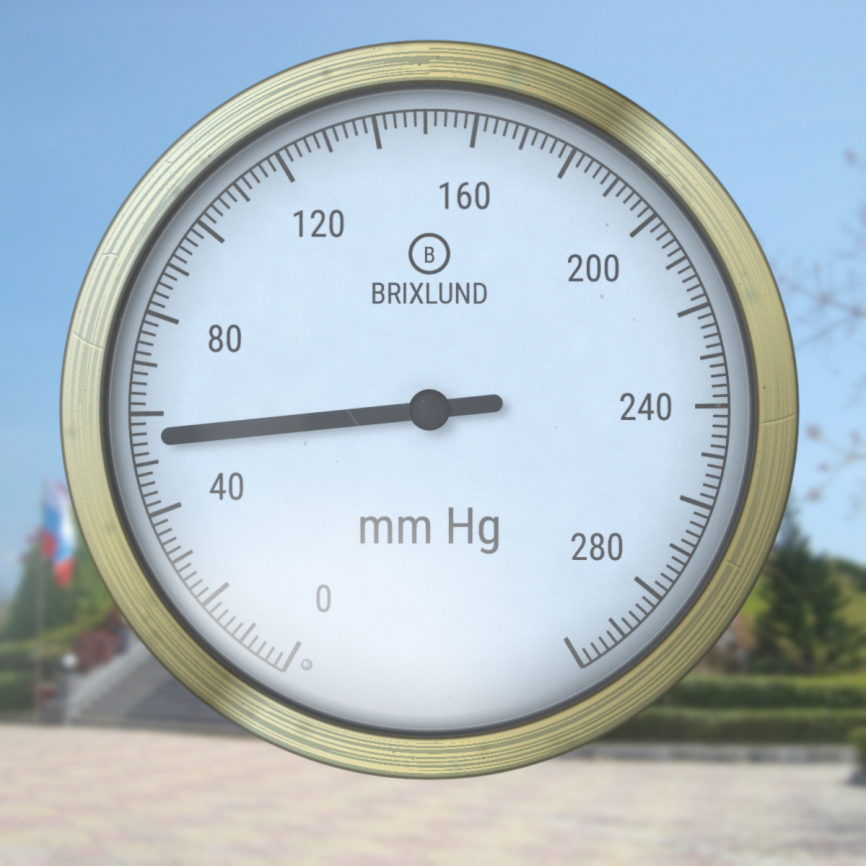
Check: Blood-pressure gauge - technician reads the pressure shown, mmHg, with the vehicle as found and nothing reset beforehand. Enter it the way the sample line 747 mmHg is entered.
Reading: 55 mmHg
